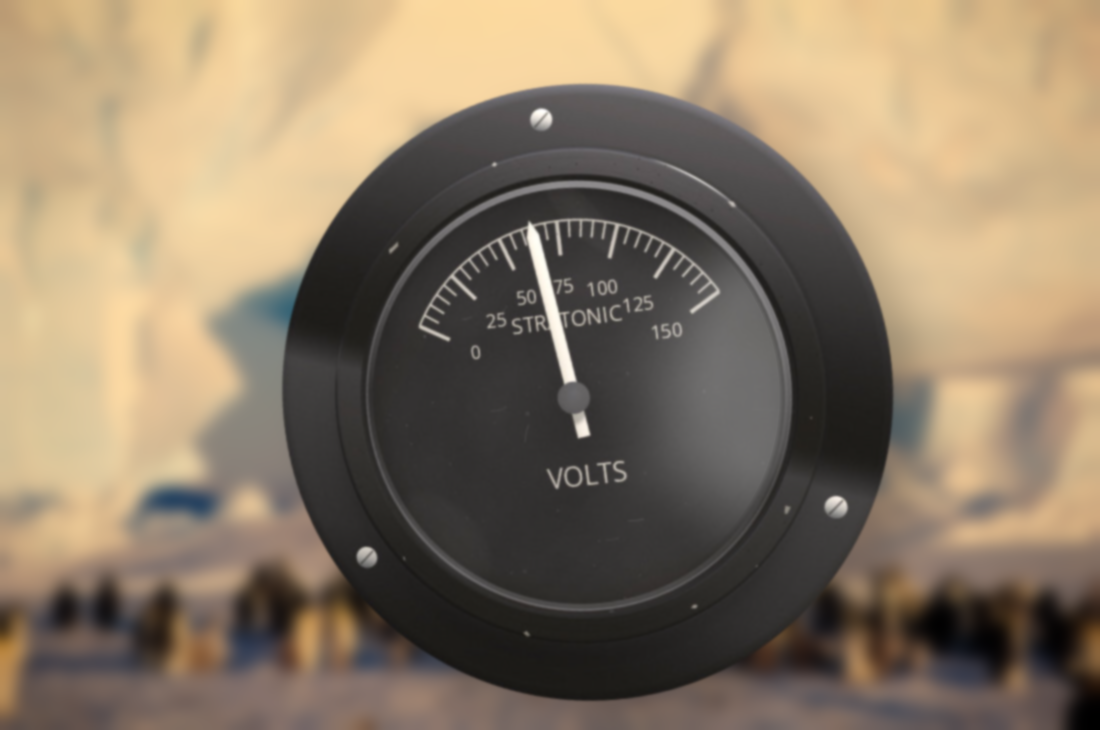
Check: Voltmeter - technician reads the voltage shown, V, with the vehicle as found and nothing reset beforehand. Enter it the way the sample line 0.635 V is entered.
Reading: 65 V
